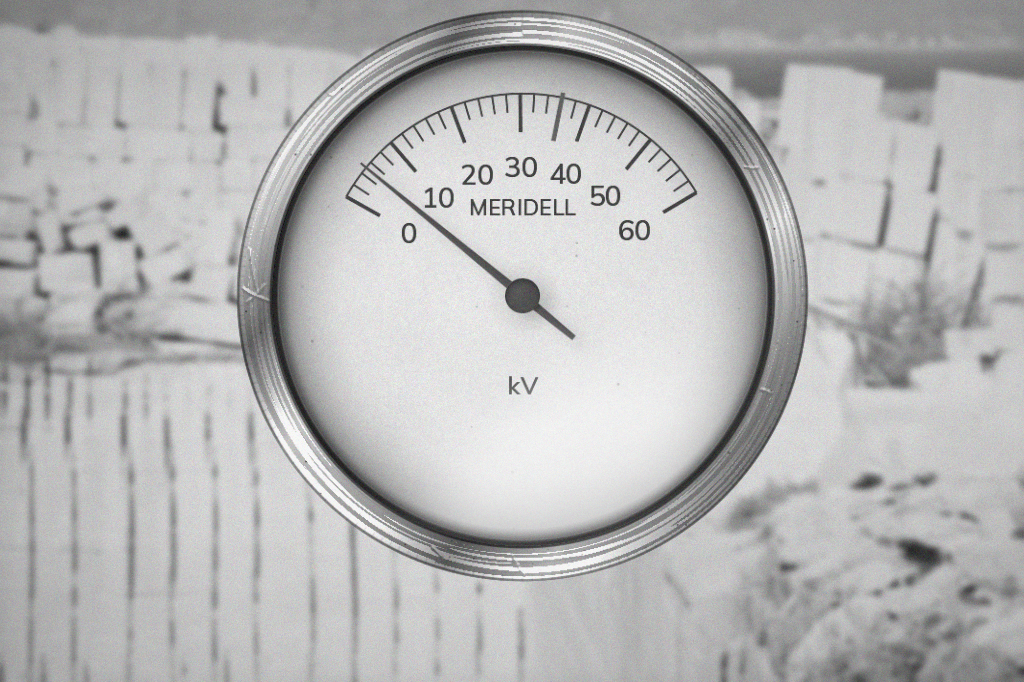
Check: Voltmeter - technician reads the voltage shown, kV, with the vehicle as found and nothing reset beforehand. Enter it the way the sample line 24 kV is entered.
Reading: 5 kV
